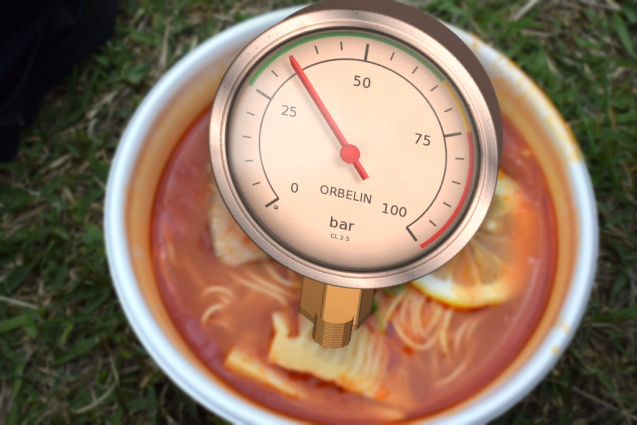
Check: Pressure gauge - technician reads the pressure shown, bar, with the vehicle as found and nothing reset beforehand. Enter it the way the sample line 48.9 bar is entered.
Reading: 35 bar
